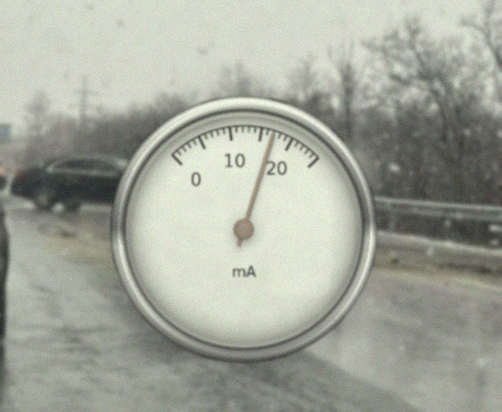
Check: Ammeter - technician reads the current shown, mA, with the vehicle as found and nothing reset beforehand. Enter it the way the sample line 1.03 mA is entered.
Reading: 17 mA
